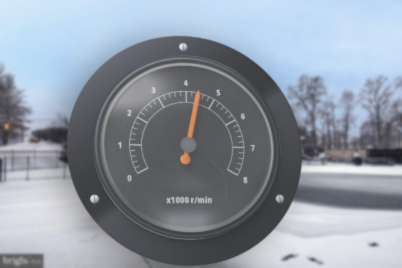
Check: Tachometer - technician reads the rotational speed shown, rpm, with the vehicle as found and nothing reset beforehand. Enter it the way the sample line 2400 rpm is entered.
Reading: 4400 rpm
